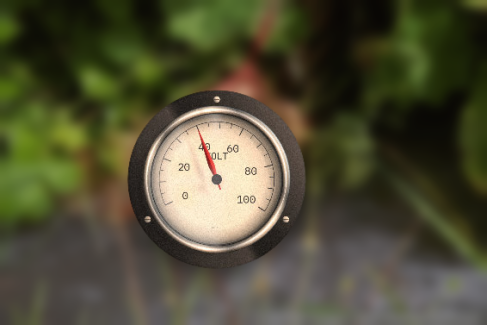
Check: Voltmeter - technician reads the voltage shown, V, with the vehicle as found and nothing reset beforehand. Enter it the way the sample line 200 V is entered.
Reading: 40 V
